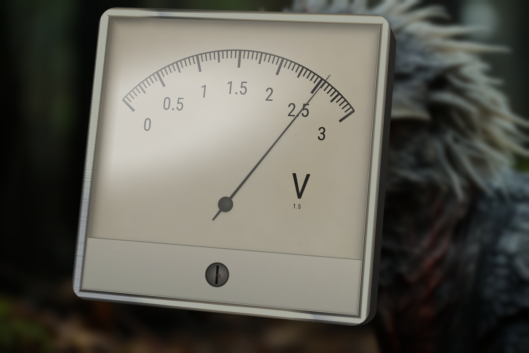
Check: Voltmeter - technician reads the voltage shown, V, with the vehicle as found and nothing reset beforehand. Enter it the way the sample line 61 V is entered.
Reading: 2.55 V
